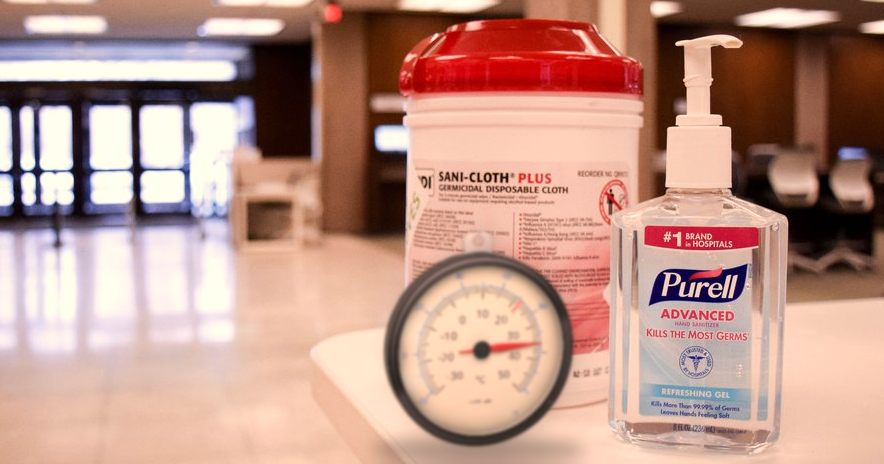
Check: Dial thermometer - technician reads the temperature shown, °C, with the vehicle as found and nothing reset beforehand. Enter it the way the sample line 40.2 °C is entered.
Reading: 35 °C
